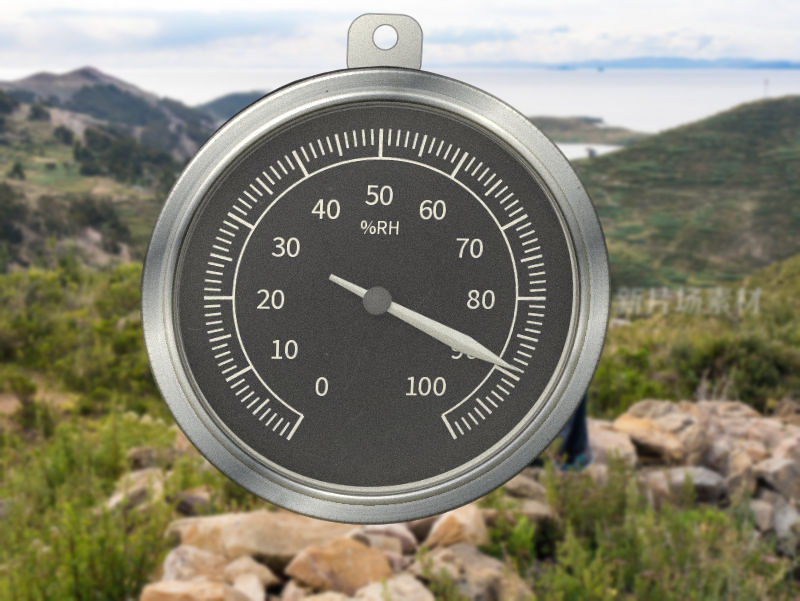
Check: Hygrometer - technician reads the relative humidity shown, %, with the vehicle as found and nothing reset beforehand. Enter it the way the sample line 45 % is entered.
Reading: 89 %
